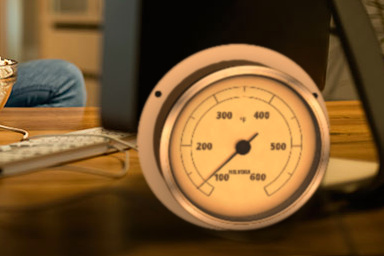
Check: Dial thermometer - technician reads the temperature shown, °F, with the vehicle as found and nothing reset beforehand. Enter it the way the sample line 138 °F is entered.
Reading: 125 °F
